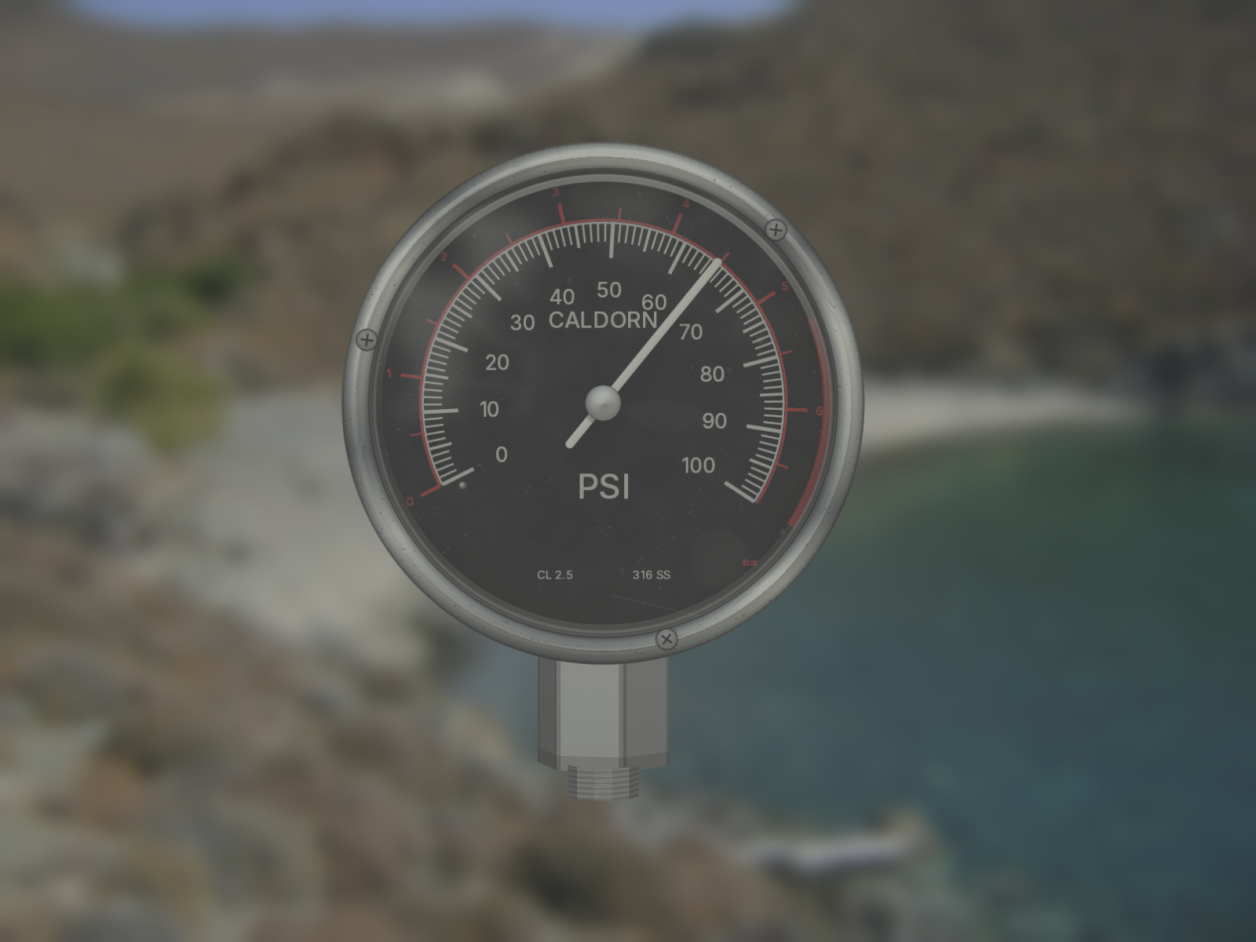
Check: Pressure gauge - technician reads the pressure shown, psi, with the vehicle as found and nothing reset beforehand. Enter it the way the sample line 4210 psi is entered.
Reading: 65 psi
